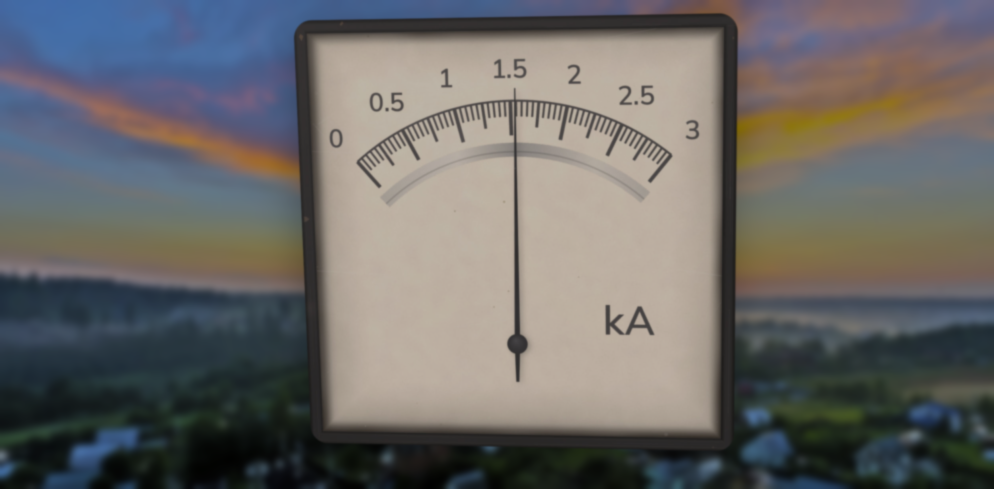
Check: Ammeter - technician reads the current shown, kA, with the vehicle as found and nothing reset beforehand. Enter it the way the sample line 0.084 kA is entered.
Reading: 1.55 kA
